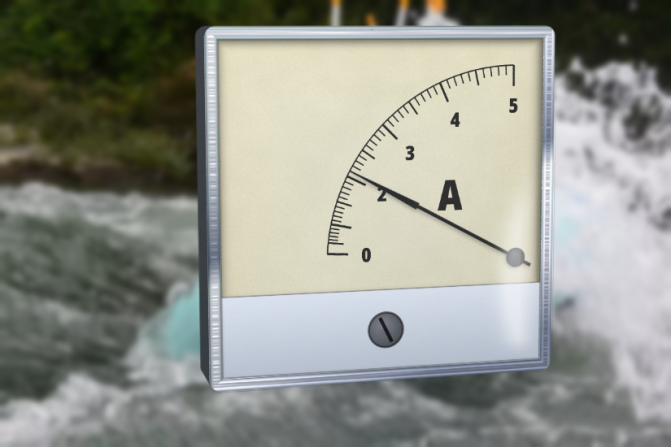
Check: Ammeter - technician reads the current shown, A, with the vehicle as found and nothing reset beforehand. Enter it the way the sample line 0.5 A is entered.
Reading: 2.1 A
